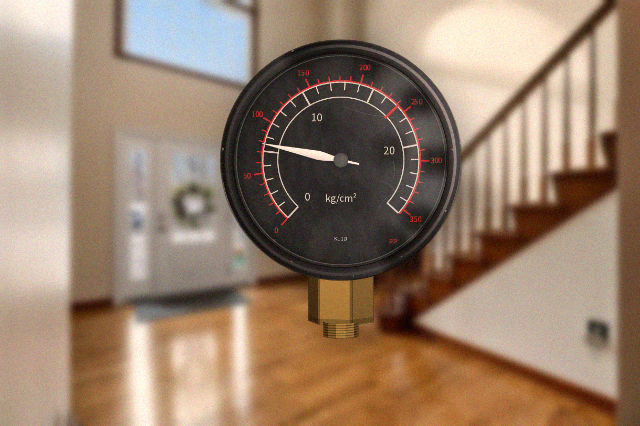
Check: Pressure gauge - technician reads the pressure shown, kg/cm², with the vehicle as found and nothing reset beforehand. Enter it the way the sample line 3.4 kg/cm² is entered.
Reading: 5.5 kg/cm²
